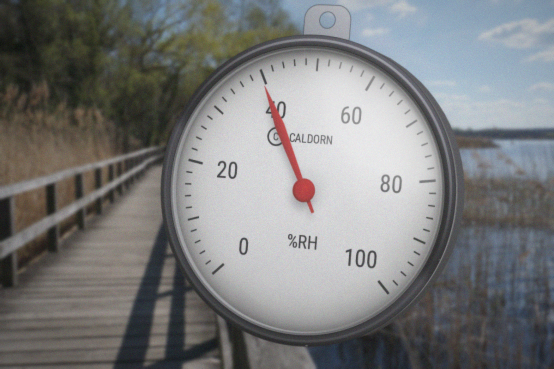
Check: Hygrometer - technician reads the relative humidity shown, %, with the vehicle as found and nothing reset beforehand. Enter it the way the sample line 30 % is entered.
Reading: 40 %
